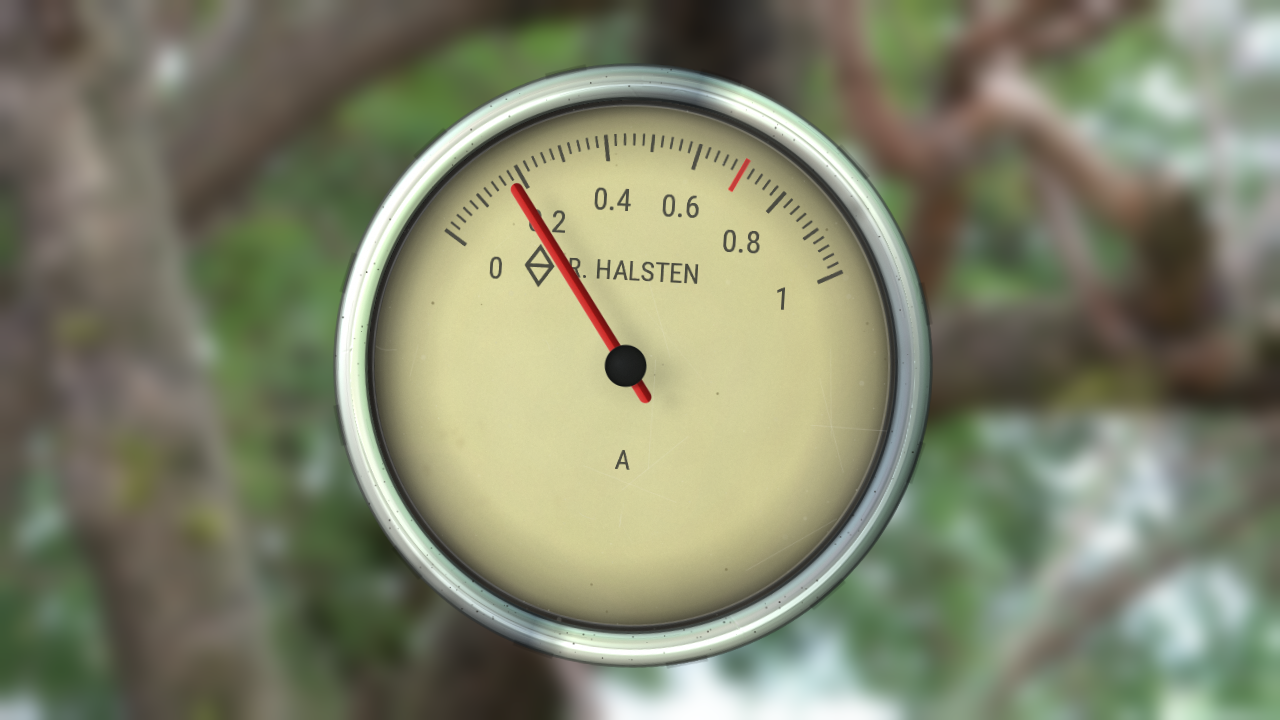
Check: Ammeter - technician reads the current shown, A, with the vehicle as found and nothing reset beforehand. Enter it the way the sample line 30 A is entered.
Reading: 0.18 A
